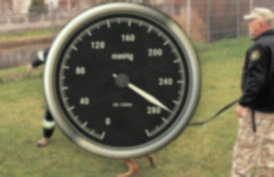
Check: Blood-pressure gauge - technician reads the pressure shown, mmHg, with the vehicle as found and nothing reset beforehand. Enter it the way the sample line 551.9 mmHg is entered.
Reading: 270 mmHg
